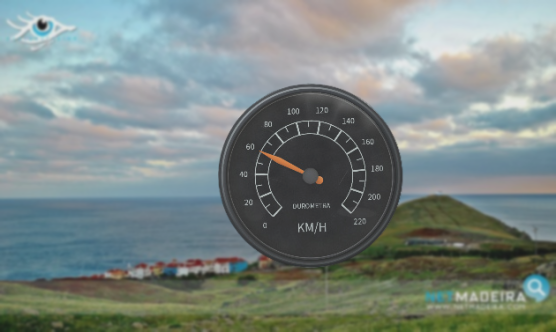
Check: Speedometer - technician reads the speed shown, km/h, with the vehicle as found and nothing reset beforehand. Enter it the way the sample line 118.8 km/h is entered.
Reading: 60 km/h
